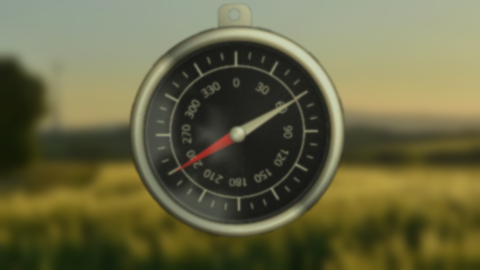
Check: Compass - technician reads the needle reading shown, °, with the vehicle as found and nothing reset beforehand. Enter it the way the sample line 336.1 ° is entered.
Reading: 240 °
